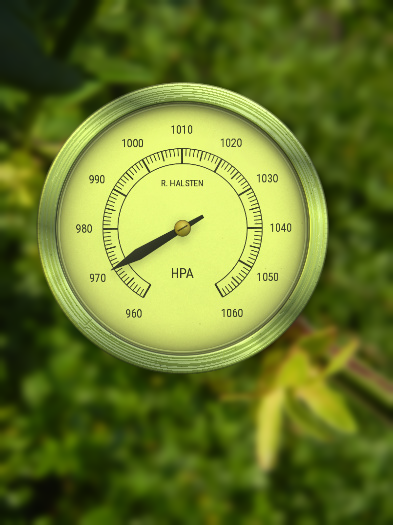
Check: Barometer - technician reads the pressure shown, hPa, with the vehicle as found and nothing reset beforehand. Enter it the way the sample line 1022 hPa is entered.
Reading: 970 hPa
